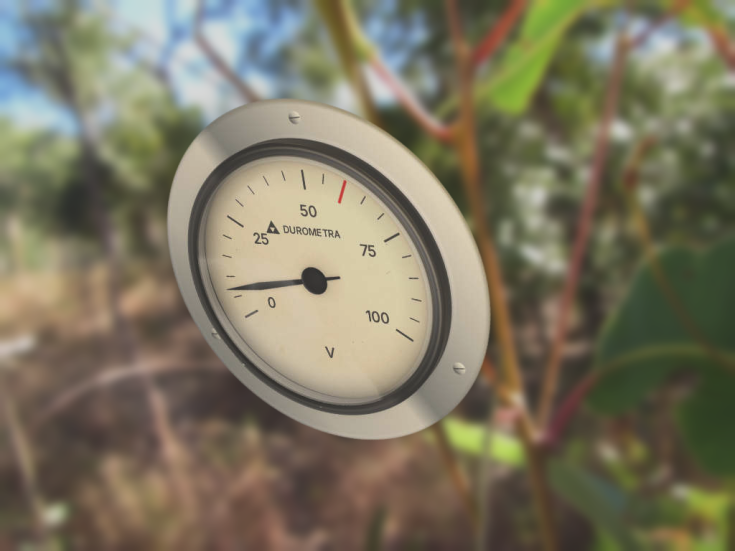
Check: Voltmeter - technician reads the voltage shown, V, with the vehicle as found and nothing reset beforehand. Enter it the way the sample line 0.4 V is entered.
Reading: 7.5 V
